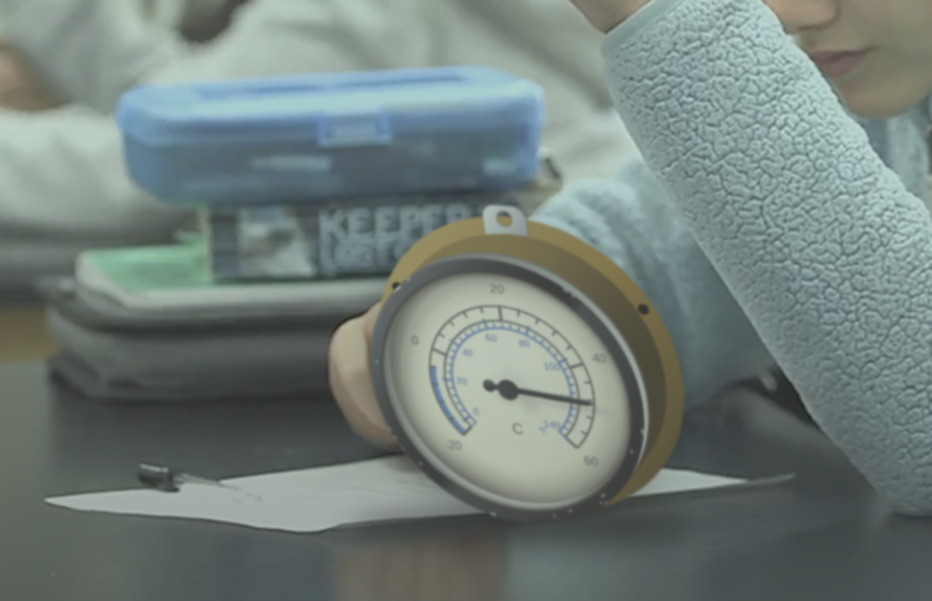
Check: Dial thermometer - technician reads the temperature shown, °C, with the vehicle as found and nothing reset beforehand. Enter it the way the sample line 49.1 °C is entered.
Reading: 48 °C
